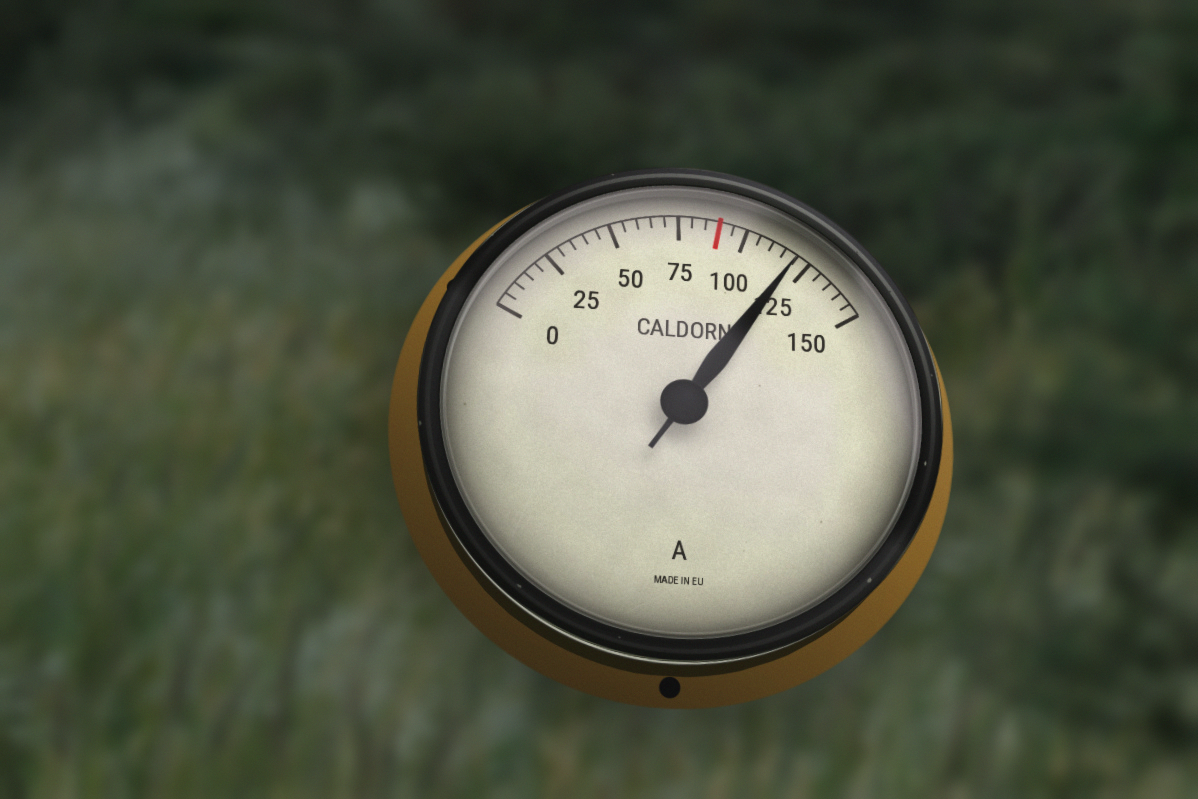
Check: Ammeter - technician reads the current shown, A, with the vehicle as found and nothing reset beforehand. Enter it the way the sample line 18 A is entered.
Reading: 120 A
